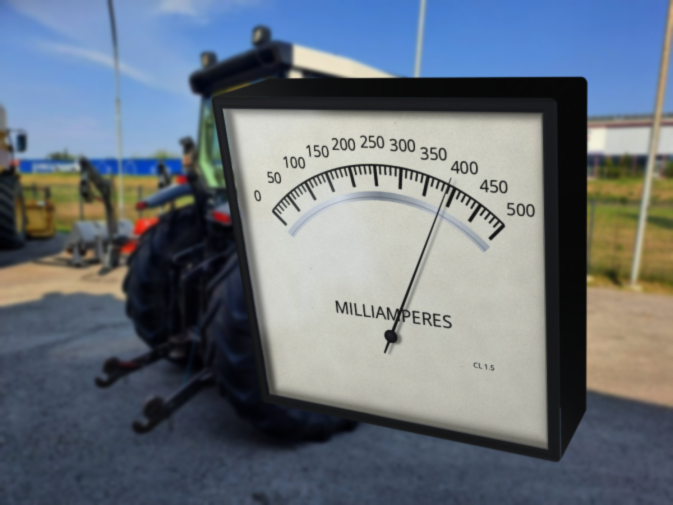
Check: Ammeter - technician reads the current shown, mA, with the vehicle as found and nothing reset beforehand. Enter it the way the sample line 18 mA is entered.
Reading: 390 mA
